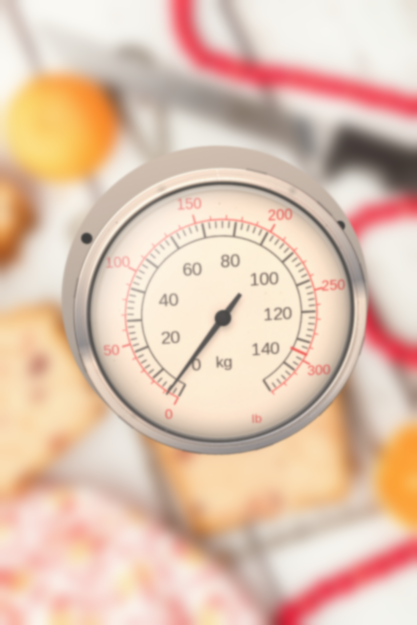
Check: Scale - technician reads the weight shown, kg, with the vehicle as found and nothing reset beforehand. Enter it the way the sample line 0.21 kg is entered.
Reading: 4 kg
